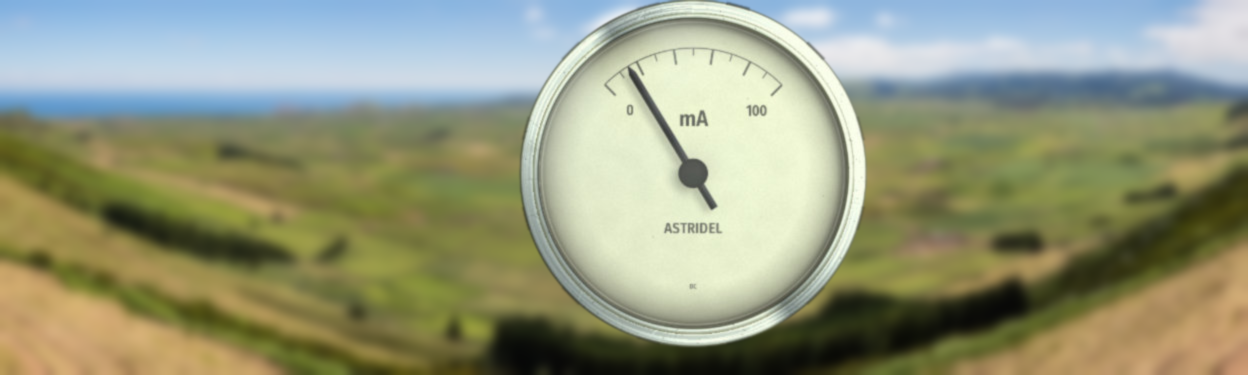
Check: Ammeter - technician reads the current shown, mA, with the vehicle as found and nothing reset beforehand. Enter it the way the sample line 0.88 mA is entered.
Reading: 15 mA
